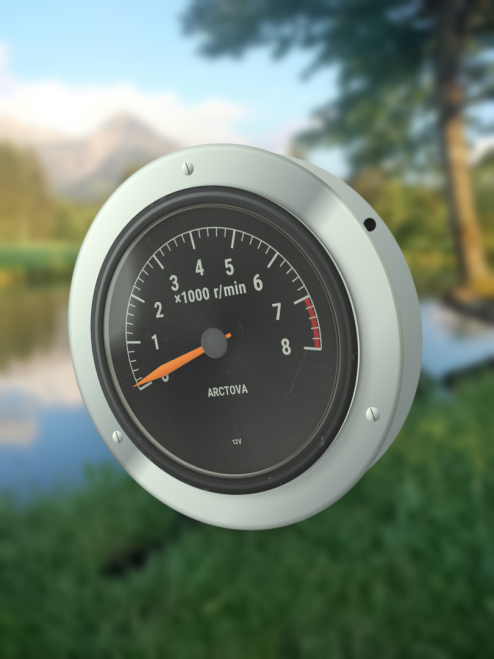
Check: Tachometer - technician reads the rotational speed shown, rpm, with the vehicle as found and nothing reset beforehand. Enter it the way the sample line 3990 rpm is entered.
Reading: 100 rpm
